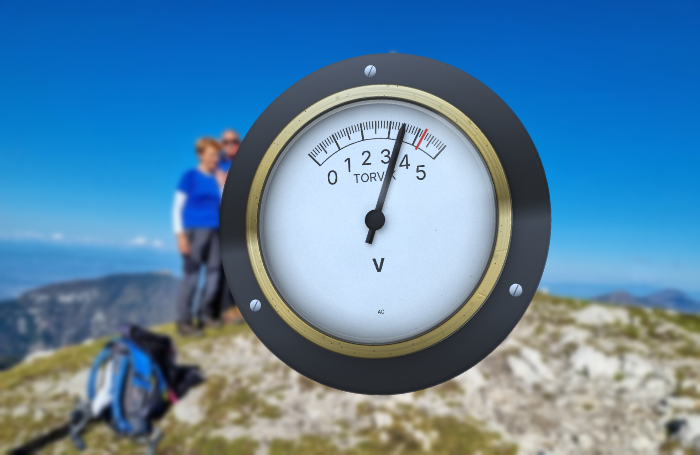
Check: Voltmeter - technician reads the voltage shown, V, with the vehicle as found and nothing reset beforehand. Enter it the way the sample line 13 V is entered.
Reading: 3.5 V
